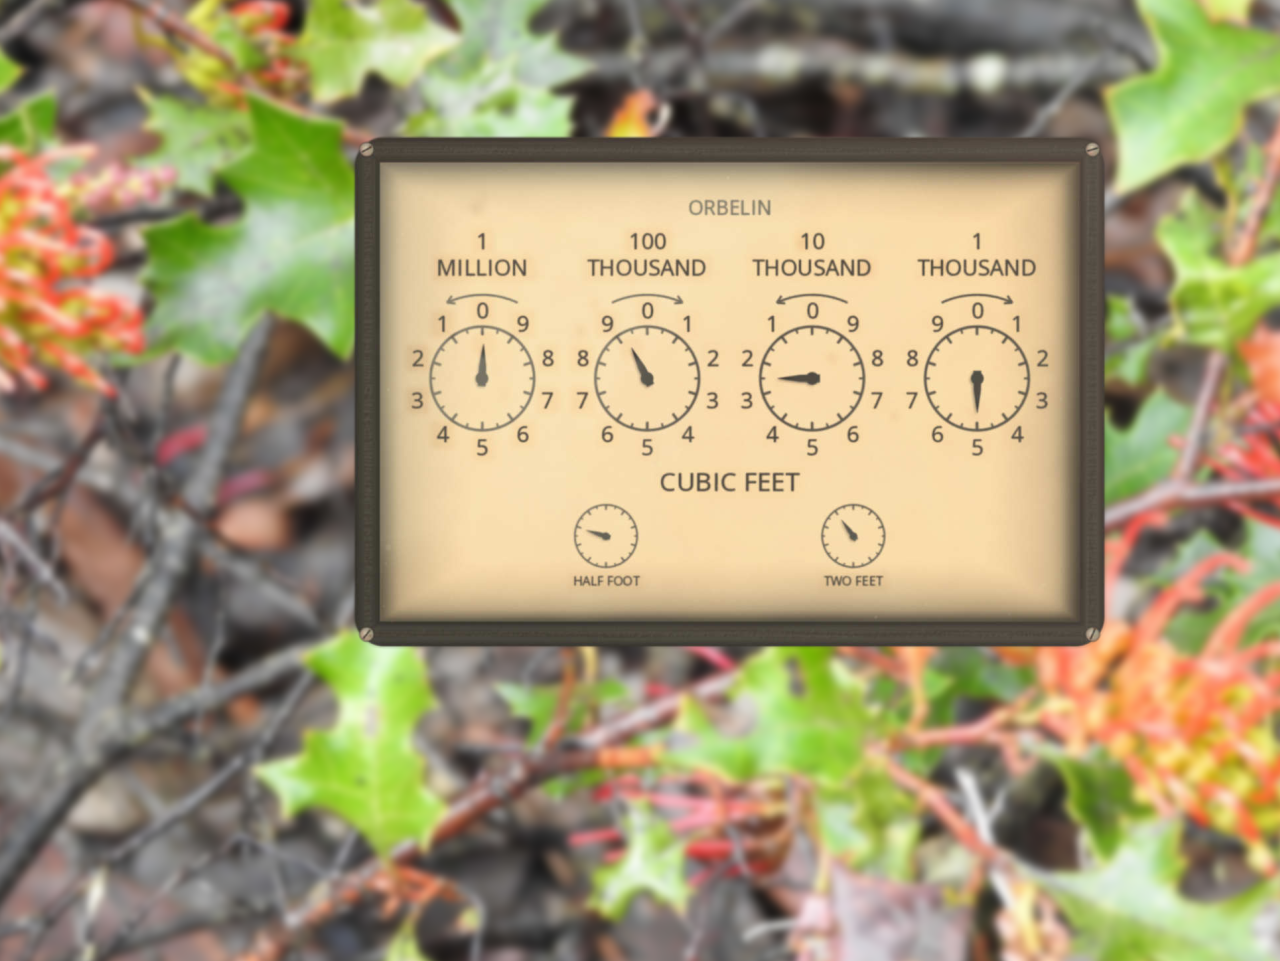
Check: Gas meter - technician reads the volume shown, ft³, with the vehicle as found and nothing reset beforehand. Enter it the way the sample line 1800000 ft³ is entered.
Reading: 992500 ft³
